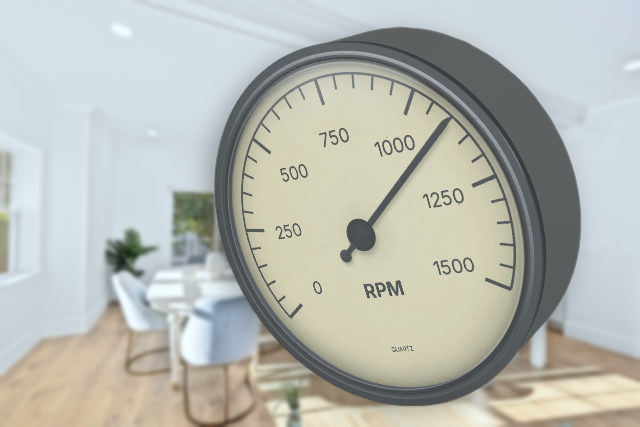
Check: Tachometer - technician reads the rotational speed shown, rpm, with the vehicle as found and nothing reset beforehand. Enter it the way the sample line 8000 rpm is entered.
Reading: 1100 rpm
